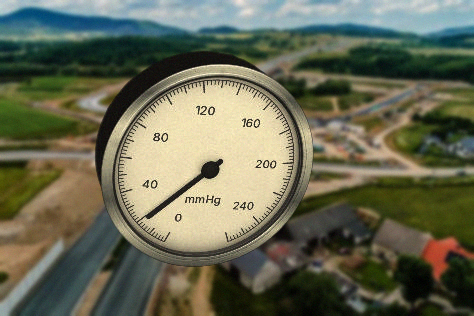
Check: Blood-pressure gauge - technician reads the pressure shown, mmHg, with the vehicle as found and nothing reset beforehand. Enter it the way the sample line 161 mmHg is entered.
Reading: 20 mmHg
